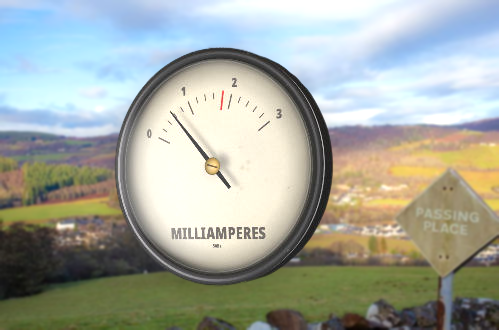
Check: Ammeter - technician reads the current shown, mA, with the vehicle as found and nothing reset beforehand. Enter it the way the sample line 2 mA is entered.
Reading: 0.6 mA
